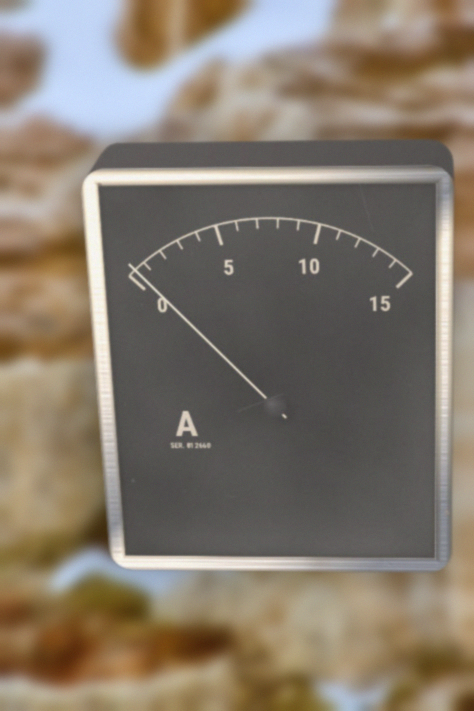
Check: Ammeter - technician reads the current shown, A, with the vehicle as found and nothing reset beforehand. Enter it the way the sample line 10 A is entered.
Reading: 0.5 A
